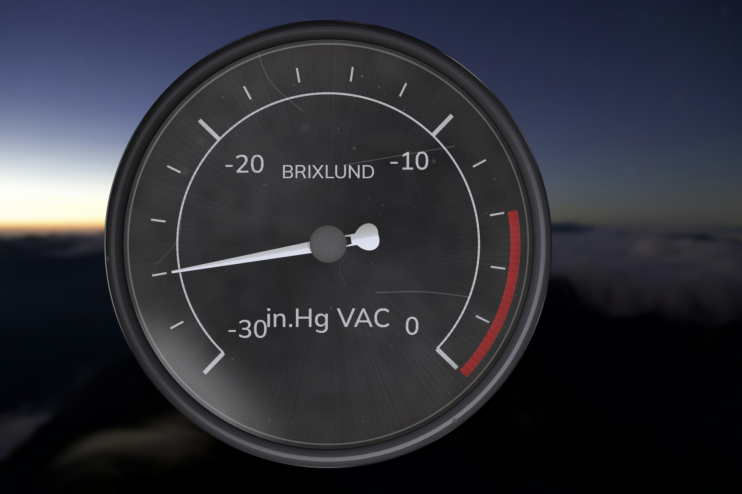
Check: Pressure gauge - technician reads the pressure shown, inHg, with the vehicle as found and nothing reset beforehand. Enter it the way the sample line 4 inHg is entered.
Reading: -26 inHg
